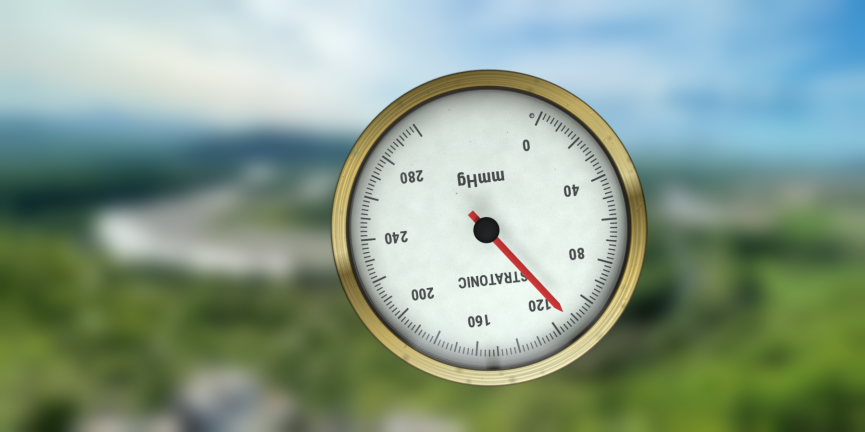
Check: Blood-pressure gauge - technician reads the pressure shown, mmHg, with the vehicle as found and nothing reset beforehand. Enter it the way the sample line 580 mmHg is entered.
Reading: 112 mmHg
